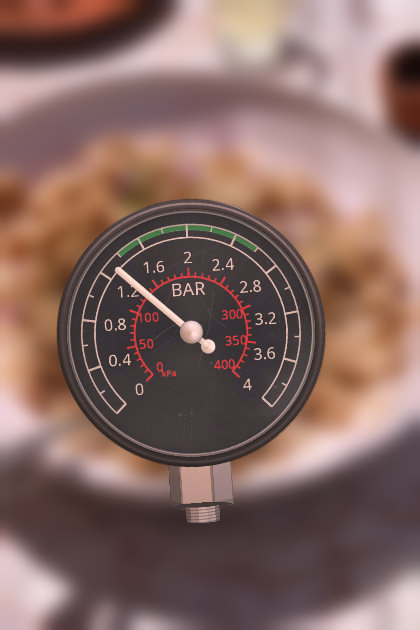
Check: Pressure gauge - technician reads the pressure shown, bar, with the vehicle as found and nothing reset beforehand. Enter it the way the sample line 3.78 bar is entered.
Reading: 1.3 bar
